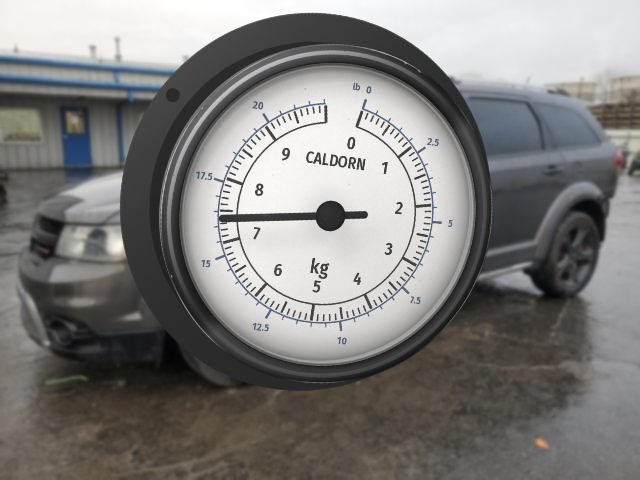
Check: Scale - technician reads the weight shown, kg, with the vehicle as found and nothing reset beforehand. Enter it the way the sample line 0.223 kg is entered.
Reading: 7.4 kg
